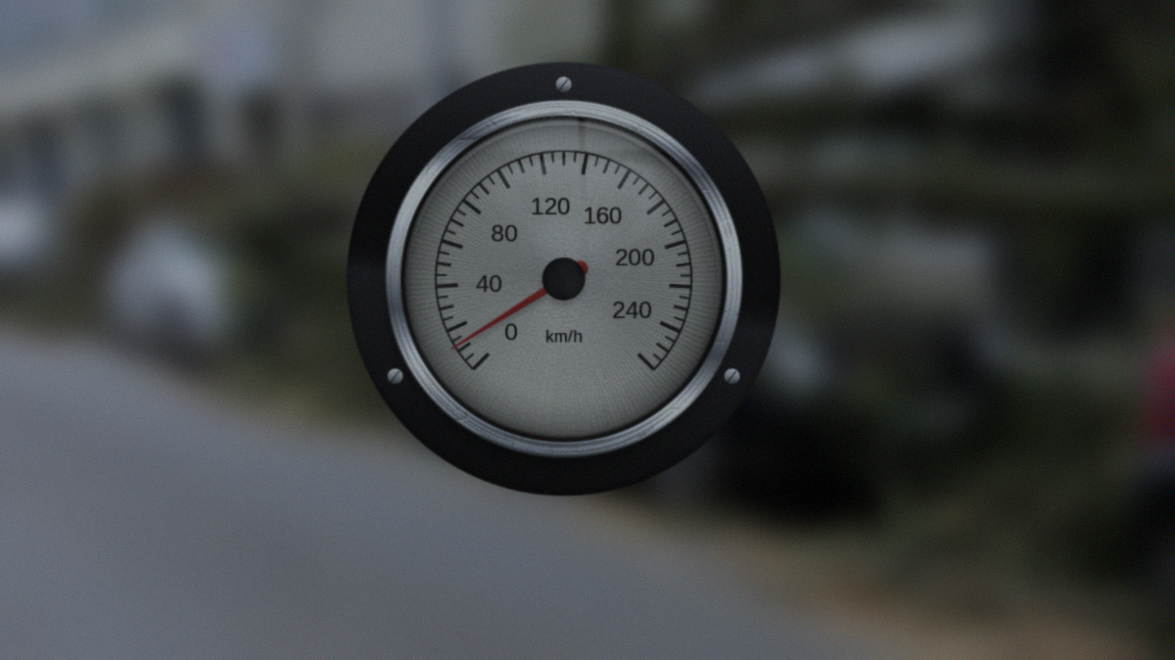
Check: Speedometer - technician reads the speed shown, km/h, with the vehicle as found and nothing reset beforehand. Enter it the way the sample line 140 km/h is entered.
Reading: 12.5 km/h
